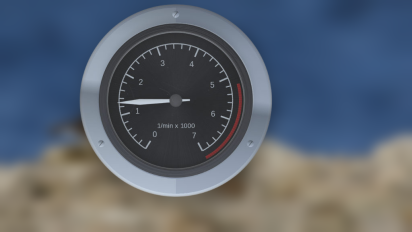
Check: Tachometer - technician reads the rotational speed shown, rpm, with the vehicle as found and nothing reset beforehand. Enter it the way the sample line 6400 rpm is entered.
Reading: 1300 rpm
